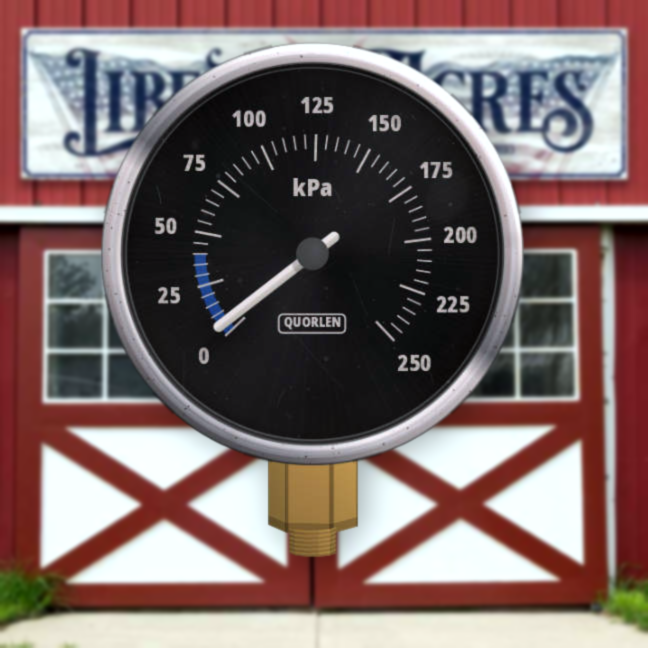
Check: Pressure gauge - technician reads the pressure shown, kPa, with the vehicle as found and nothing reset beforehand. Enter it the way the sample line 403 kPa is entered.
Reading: 5 kPa
